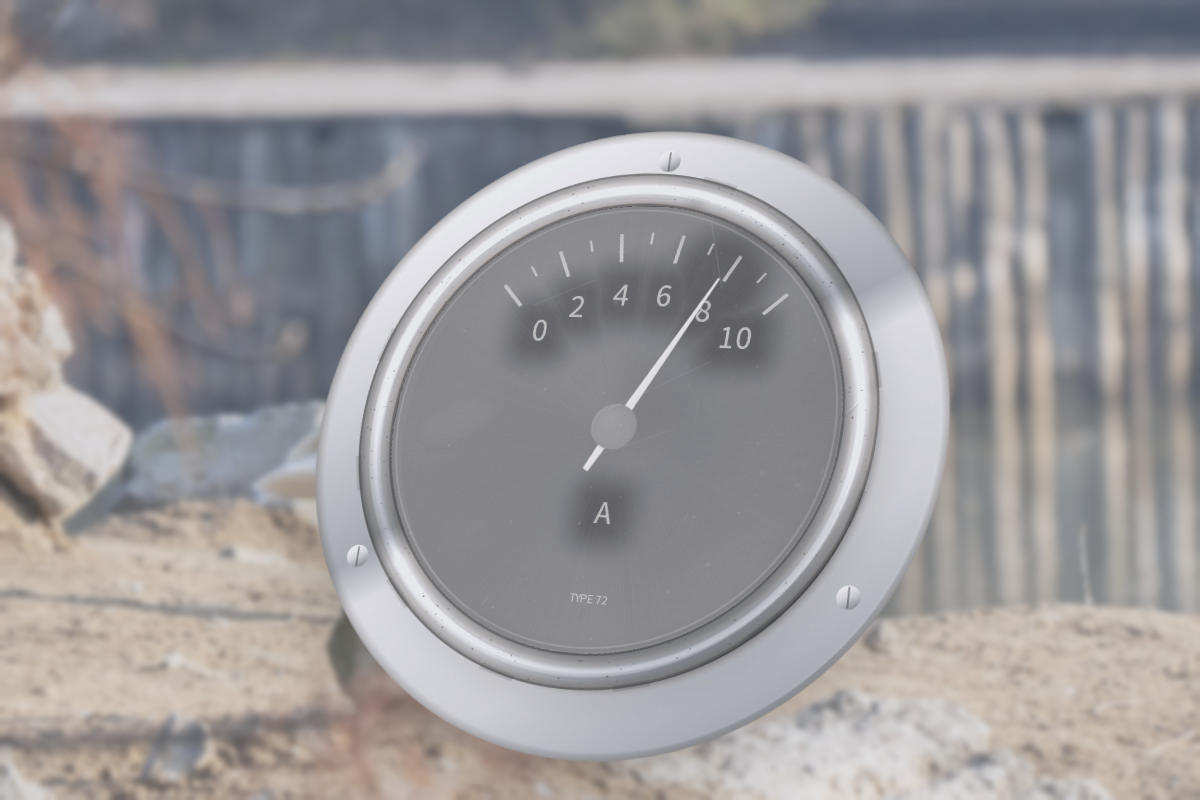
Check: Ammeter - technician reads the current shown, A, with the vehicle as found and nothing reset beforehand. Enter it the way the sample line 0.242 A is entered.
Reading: 8 A
